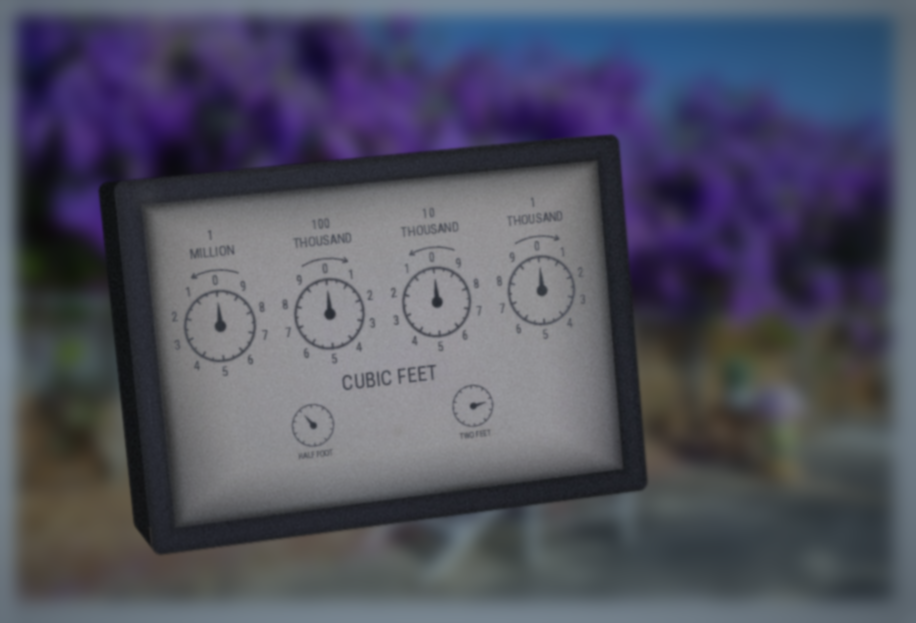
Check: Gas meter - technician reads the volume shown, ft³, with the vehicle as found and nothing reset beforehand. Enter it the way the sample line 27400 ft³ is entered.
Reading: 0 ft³
